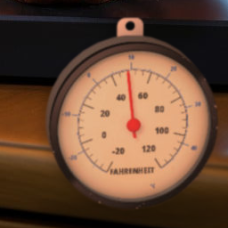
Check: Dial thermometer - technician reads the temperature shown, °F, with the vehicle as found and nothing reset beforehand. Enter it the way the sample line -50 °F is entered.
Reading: 48 °F
